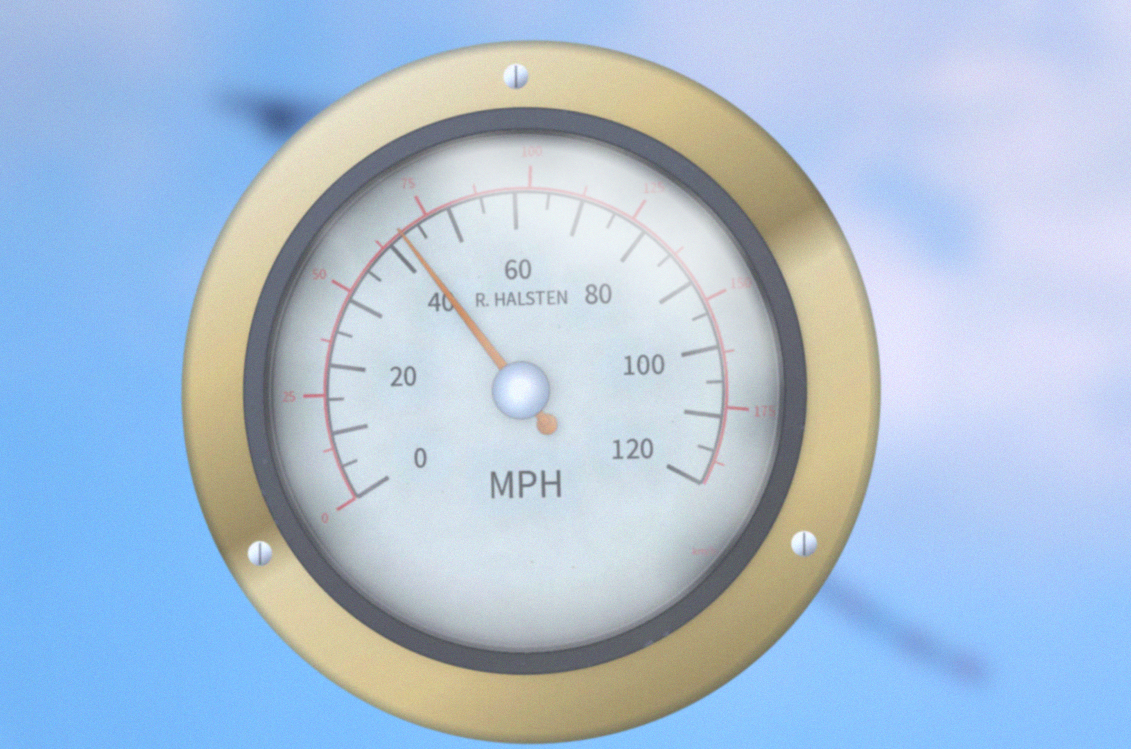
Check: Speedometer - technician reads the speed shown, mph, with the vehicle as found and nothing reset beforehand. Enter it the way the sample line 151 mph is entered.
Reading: 42.5 mph
